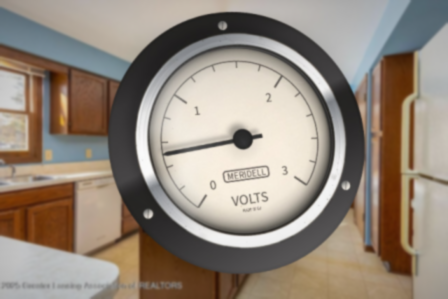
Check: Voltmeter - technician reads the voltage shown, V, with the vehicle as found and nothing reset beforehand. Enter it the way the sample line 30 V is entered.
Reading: 0.5 V
